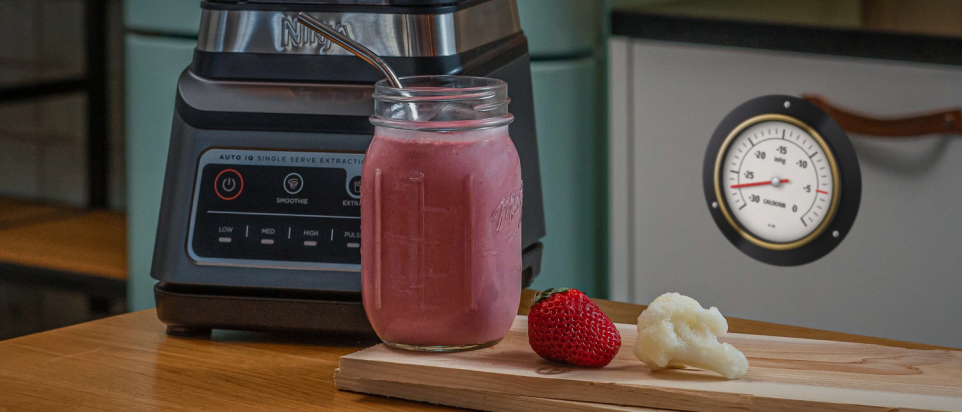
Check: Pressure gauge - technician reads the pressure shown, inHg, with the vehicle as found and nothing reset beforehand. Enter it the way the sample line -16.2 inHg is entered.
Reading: -27 inHg
